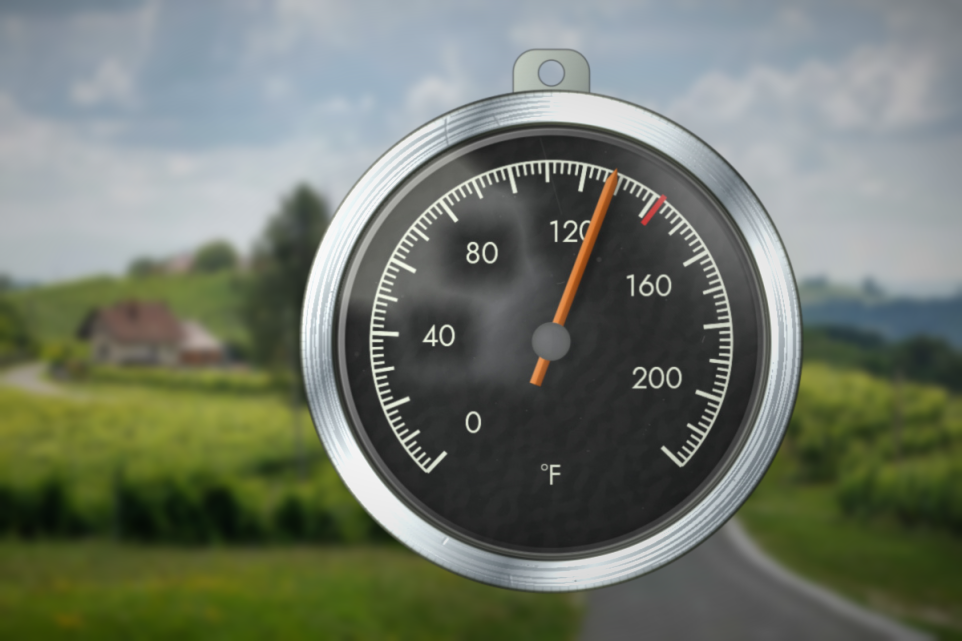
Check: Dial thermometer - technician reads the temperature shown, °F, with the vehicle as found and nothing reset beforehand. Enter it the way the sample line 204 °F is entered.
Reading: 128 °F
